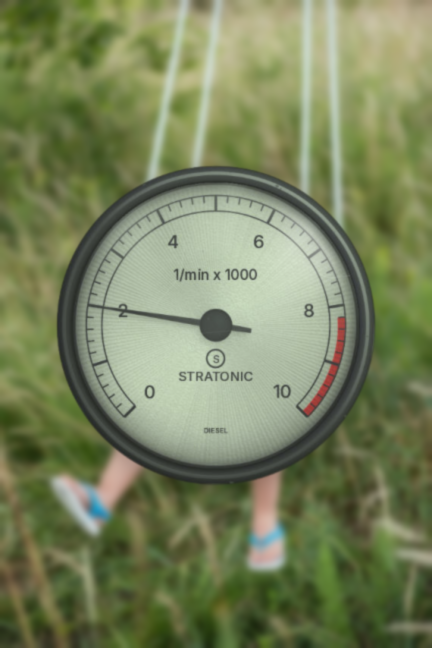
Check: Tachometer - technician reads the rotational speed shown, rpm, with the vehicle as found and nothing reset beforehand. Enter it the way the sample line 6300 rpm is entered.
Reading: 2000 rpm
